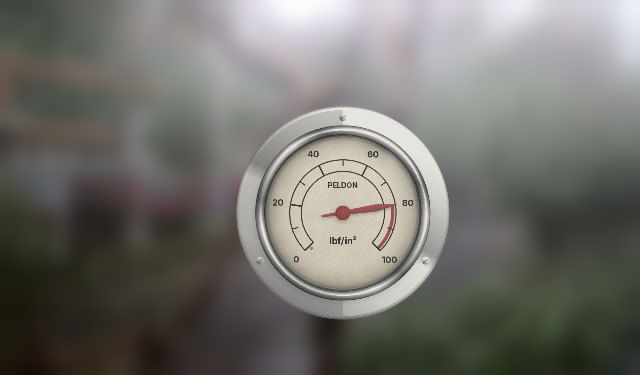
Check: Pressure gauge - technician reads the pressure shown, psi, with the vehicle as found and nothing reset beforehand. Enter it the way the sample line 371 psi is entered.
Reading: 80 psi
